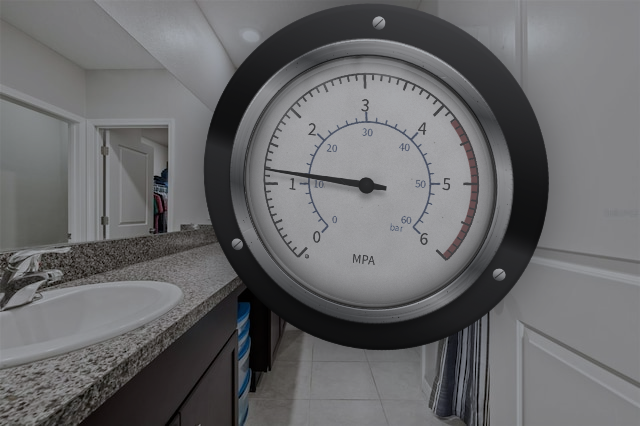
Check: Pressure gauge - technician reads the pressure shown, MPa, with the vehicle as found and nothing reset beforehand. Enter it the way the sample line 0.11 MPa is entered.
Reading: 1.2 MPa
